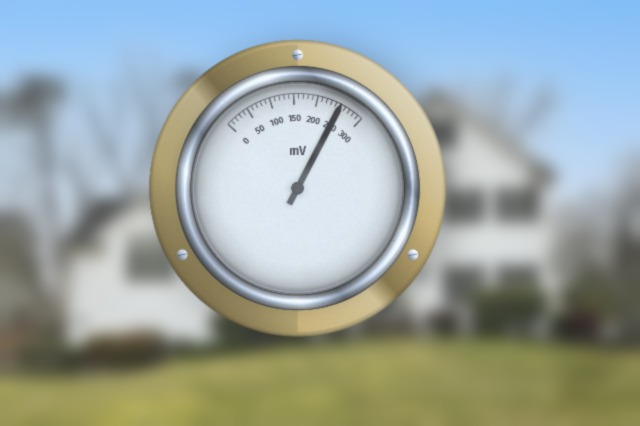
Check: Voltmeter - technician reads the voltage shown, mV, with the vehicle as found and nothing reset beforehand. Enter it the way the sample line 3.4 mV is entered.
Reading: 250 mV
